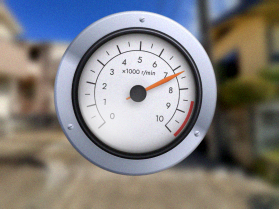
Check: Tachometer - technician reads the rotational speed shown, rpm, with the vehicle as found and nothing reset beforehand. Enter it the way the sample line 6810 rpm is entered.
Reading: 7250 rpm
